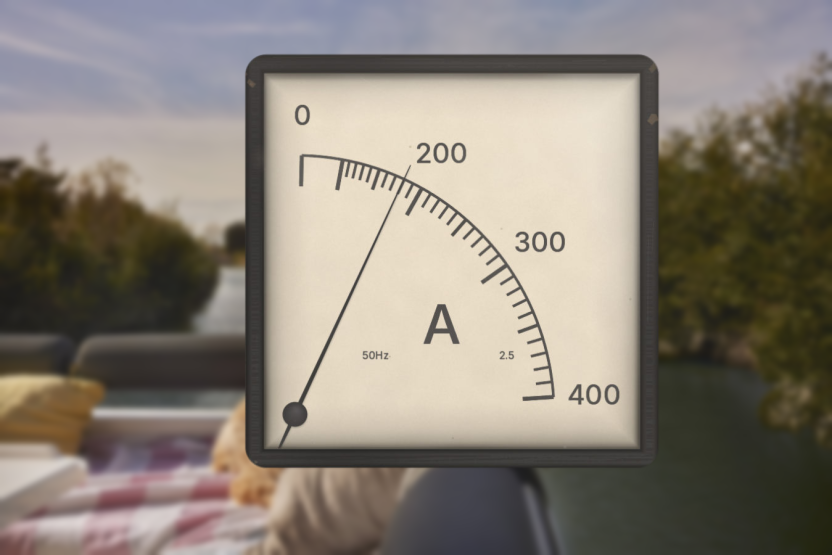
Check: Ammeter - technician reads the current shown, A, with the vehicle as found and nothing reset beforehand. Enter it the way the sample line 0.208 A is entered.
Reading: 180 A
